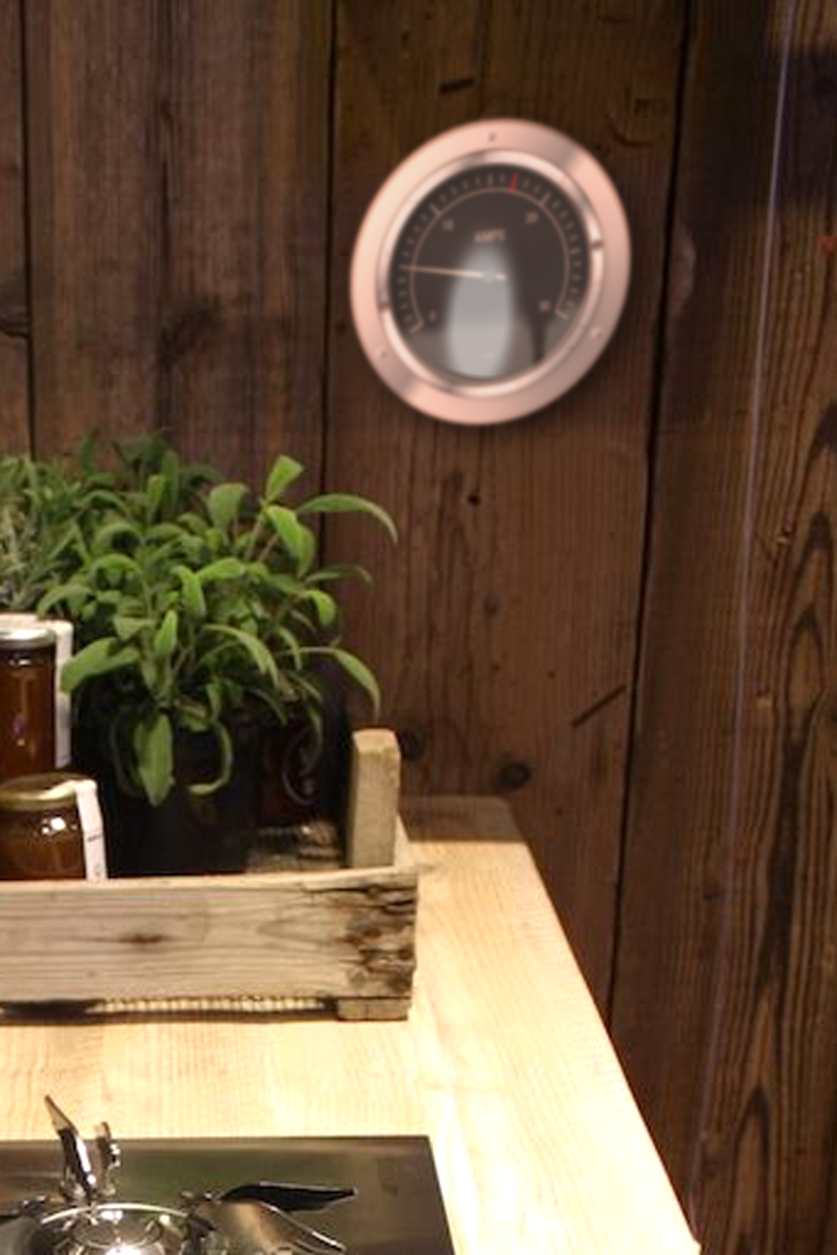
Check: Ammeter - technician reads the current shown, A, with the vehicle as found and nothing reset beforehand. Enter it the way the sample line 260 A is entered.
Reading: 5 A
